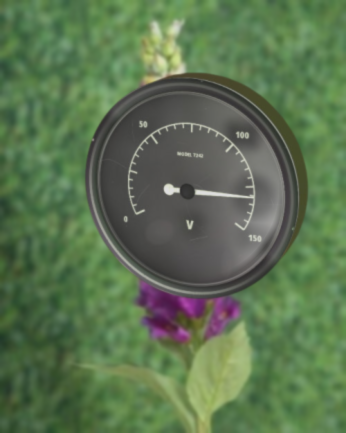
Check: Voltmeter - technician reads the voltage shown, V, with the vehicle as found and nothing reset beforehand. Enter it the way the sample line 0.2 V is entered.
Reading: 130 V
